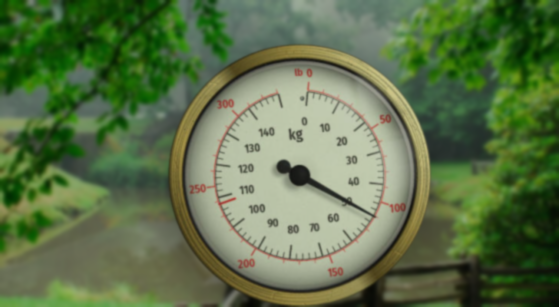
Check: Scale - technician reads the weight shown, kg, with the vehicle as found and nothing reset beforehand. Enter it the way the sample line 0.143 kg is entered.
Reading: 50 kg
